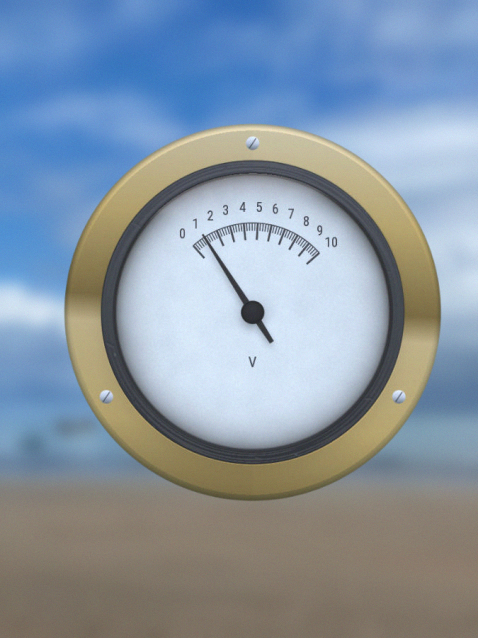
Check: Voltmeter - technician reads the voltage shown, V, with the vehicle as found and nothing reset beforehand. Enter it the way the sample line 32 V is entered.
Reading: 1 V
